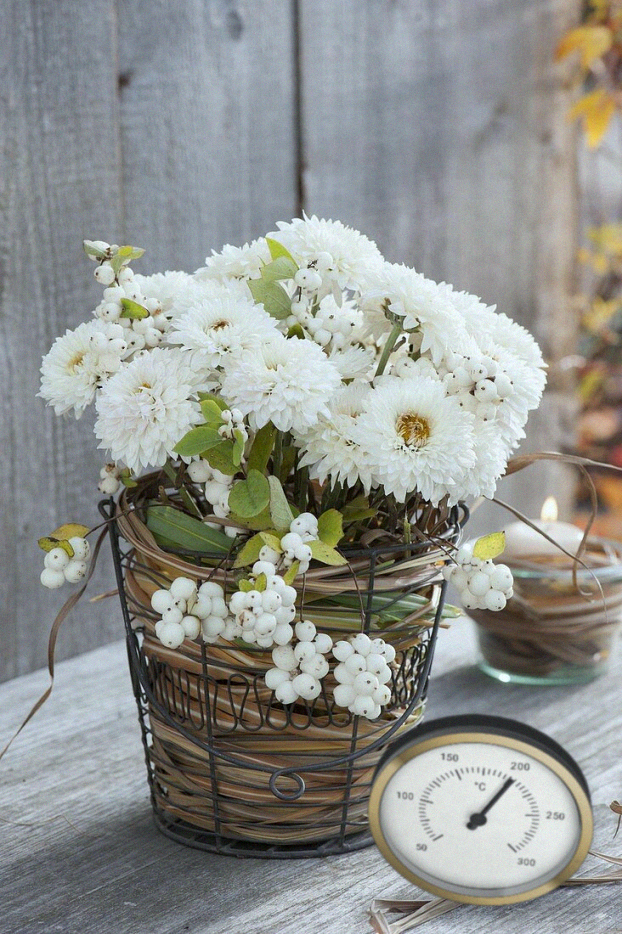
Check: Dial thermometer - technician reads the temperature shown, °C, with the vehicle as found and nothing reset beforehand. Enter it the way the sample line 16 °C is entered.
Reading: 200 °C
